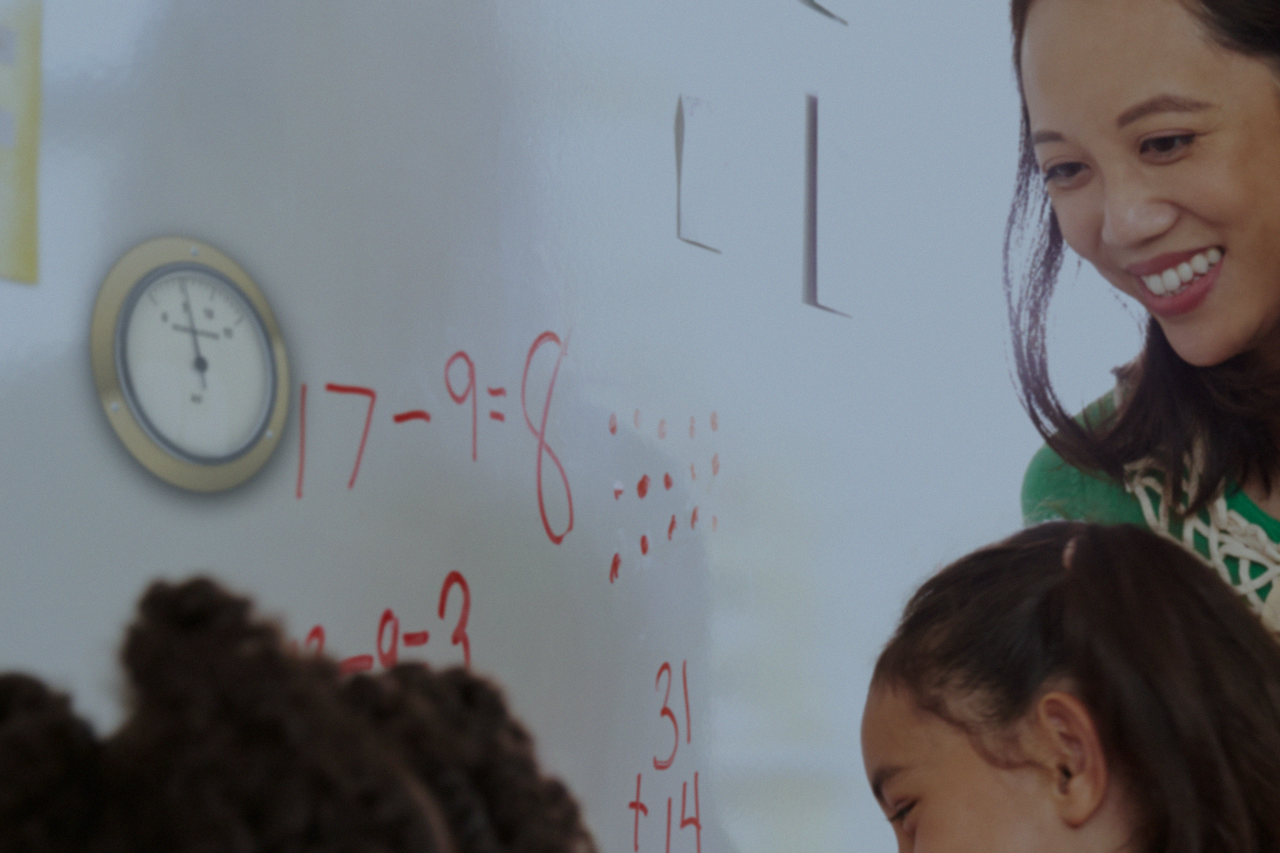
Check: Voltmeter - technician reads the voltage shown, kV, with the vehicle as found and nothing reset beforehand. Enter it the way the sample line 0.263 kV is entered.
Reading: 5 kV
